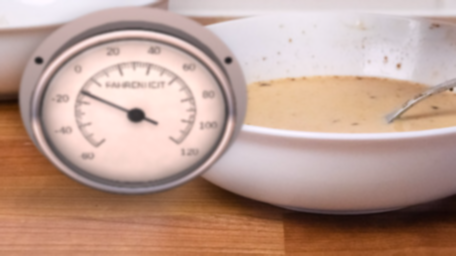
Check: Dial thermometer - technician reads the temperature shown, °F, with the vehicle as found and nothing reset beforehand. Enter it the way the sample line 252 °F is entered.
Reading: -10 °F
